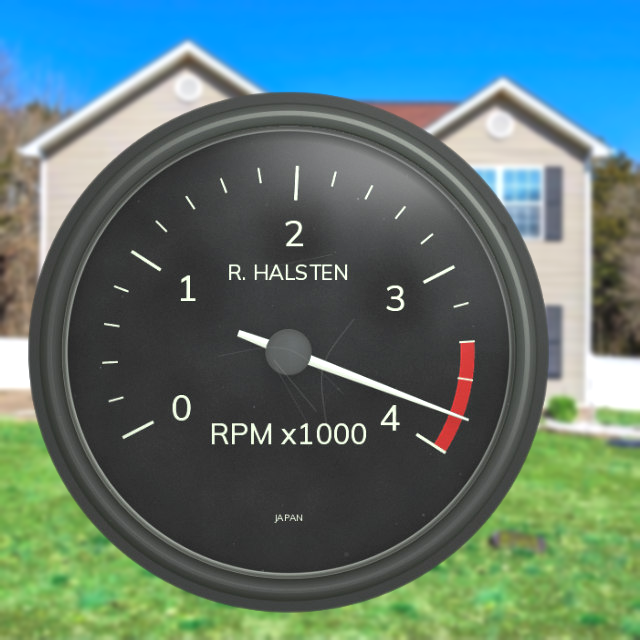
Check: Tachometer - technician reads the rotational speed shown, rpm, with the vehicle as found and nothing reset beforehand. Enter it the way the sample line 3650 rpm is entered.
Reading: 3800 rpm
